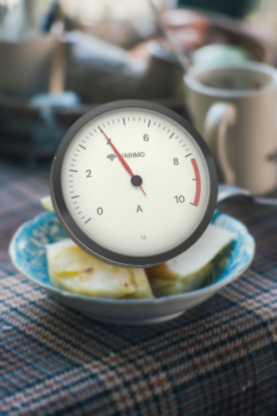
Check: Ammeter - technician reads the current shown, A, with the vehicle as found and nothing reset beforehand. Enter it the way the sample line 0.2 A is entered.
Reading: 4 A
